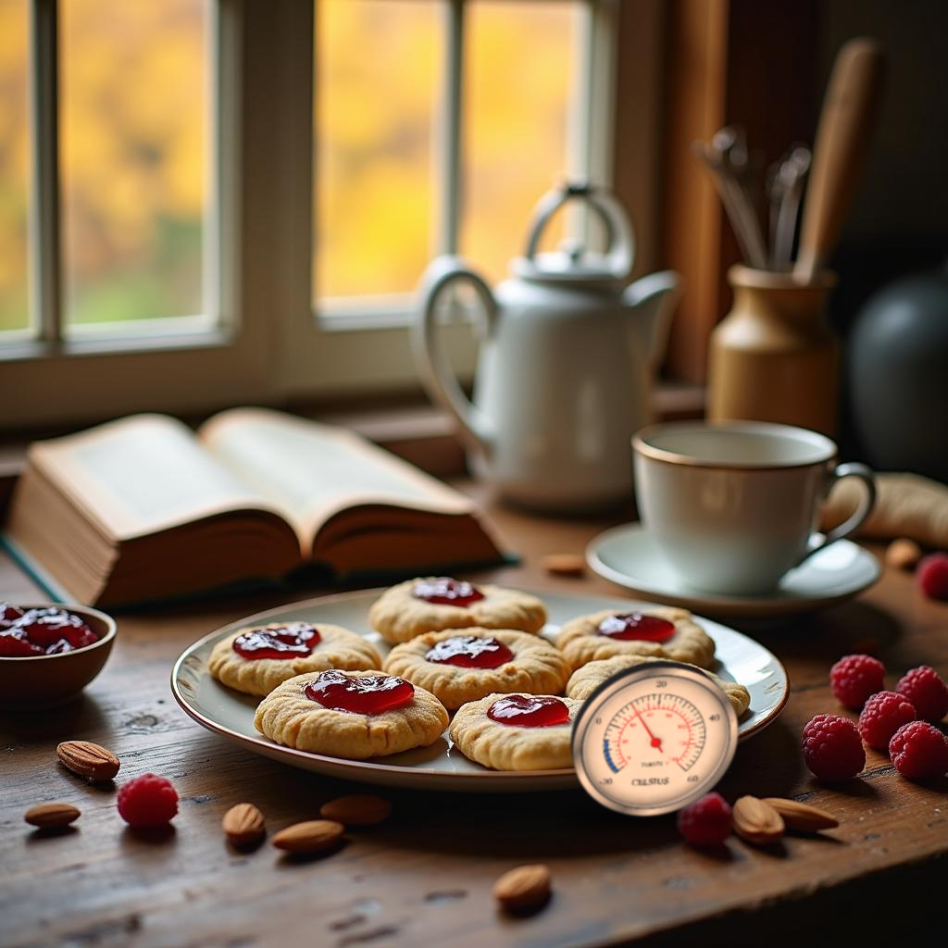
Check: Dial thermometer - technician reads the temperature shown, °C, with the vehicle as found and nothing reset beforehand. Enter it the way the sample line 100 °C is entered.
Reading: 10 °C
